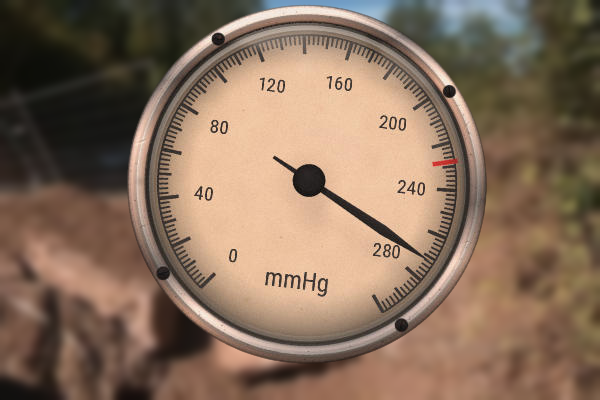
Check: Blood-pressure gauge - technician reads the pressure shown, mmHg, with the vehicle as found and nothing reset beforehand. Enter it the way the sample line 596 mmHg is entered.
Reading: 272 mmHg
